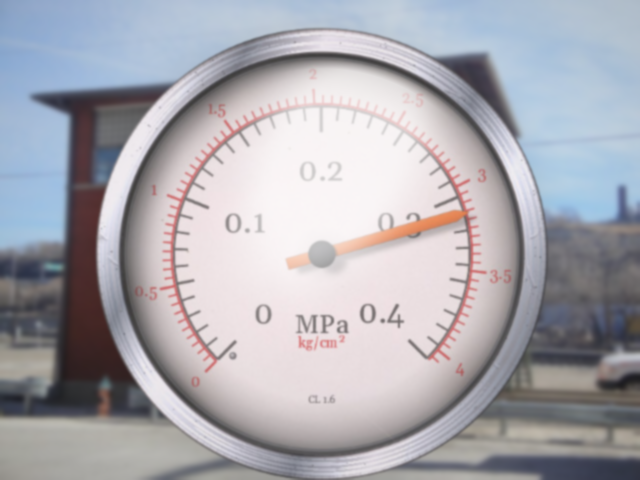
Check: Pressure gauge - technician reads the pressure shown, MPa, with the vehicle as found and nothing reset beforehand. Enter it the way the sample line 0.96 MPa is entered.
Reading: 0.31 MPa
